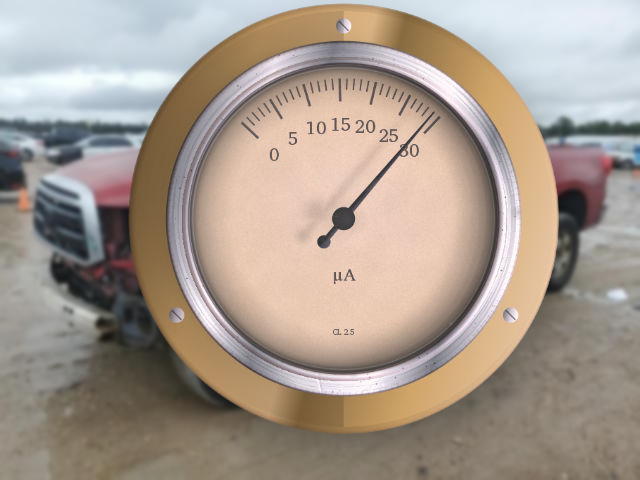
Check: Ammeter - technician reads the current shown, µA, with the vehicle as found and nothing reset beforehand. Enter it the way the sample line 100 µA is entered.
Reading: 29 µA
